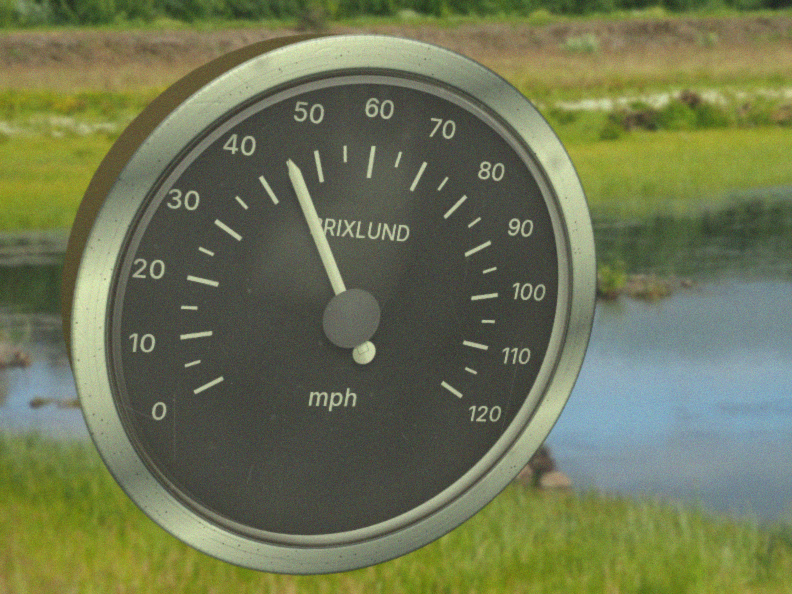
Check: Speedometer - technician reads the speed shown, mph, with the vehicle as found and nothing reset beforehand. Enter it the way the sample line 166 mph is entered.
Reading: 45 mph
